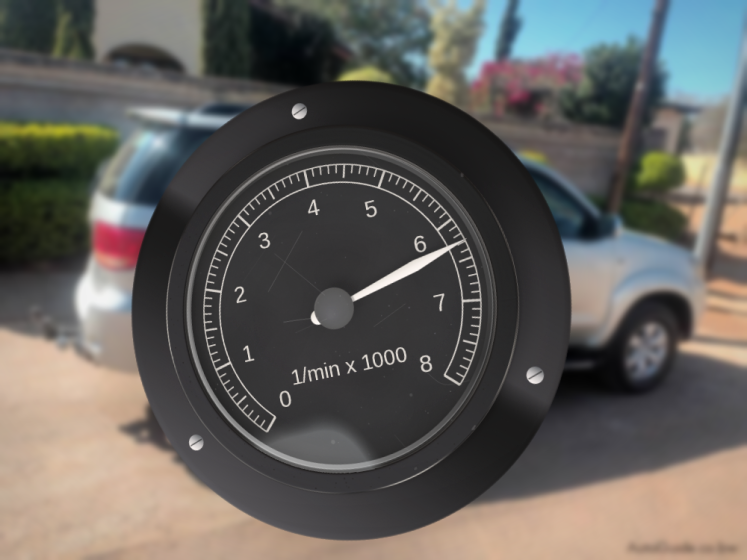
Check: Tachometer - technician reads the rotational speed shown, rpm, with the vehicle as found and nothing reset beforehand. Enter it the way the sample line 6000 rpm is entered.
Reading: 6300 rpm
